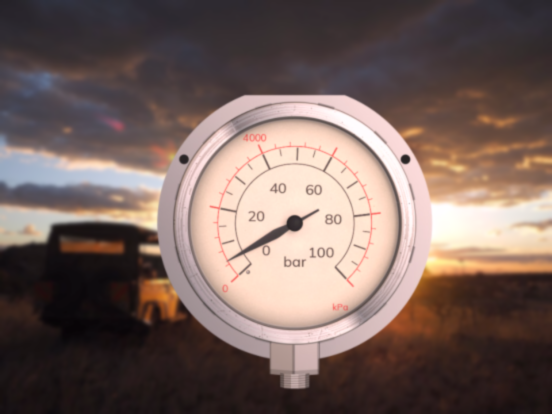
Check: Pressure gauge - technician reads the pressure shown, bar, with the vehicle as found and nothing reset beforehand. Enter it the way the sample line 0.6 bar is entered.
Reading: 5 bar
